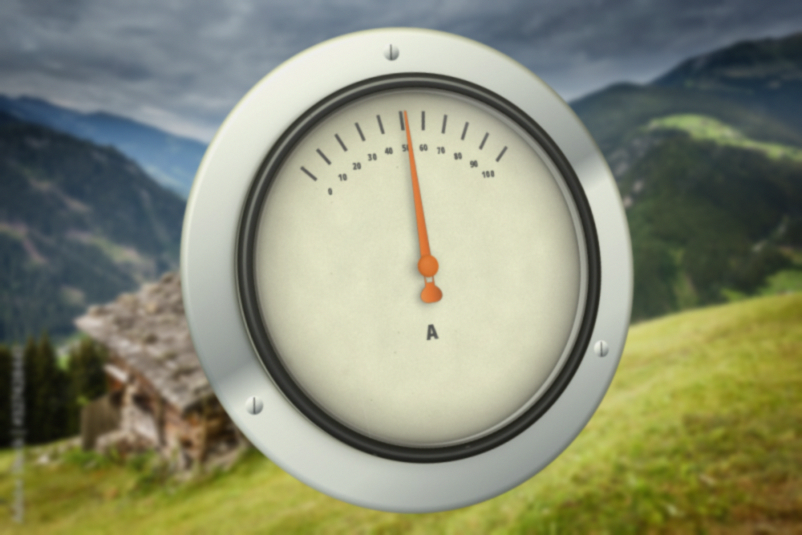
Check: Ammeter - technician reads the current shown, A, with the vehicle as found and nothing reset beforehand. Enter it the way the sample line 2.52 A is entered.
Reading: 50 A
